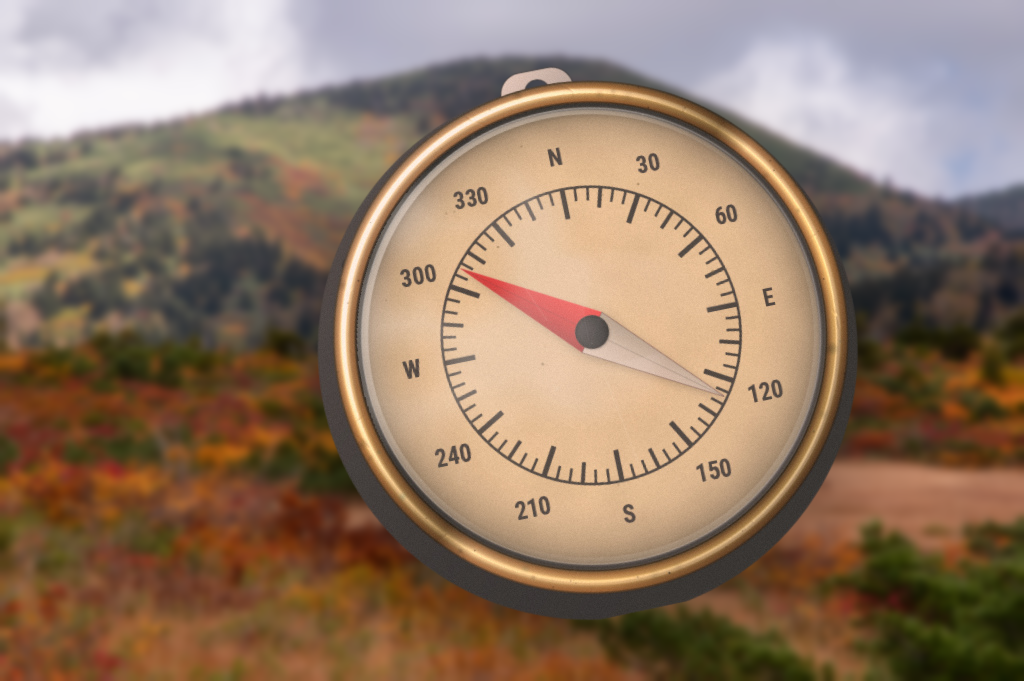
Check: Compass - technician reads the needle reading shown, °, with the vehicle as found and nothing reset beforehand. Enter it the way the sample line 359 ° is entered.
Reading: 307.5 °
